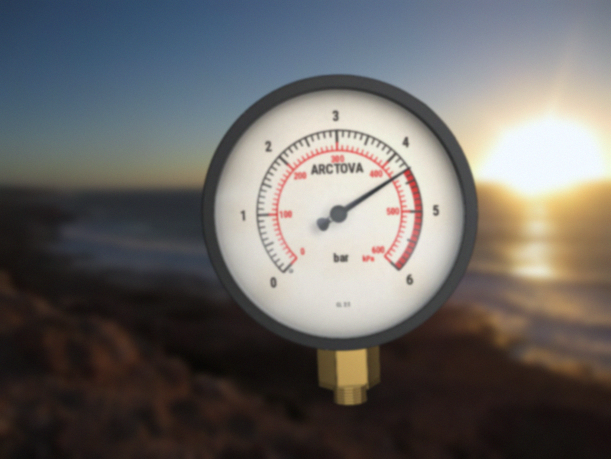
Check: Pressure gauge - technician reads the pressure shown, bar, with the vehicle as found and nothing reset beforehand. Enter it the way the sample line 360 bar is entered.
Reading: 4.3 bar
